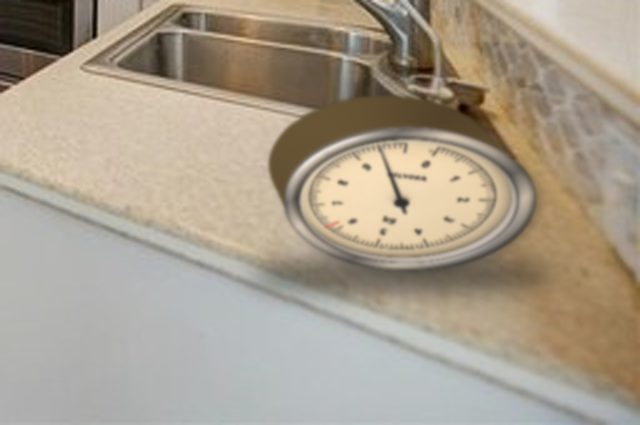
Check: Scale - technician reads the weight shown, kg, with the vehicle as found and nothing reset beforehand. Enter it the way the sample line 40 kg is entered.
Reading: 9.5 kg
